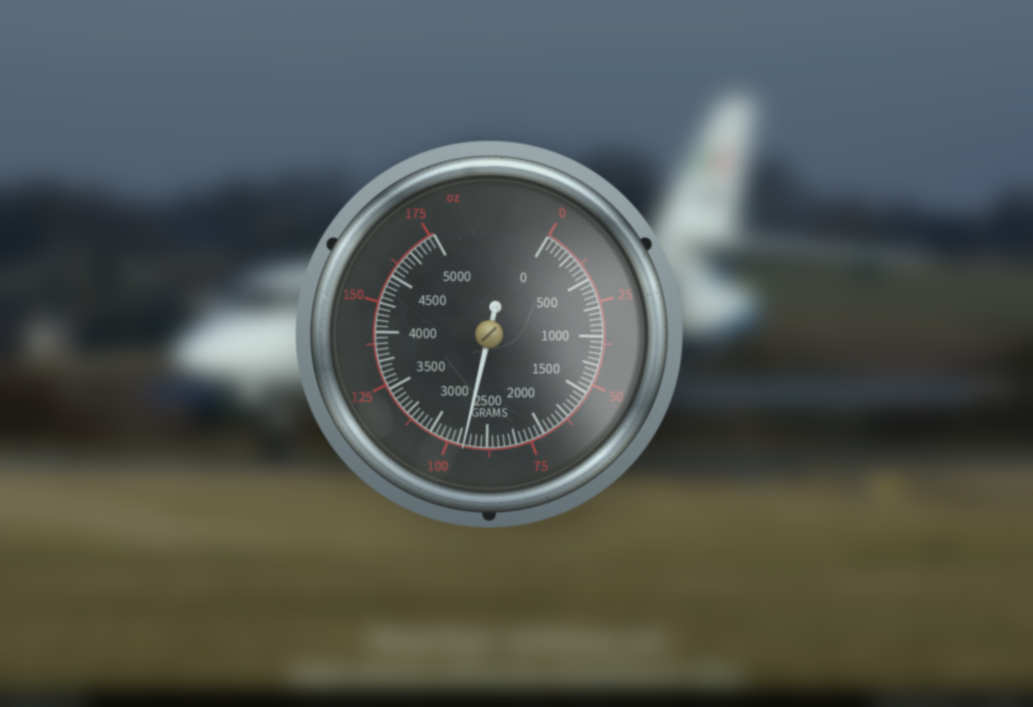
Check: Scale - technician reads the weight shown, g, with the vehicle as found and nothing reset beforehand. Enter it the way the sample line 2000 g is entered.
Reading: 2700 g
